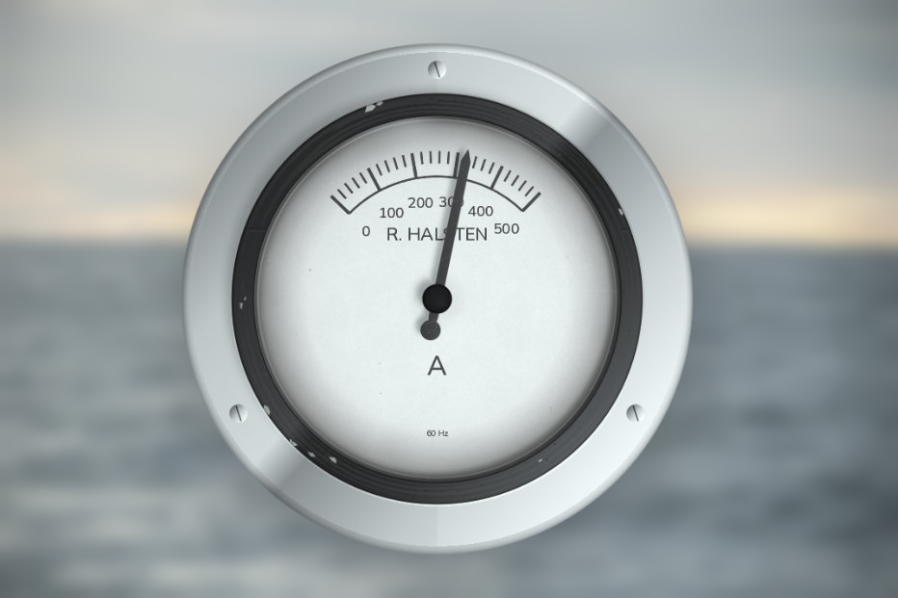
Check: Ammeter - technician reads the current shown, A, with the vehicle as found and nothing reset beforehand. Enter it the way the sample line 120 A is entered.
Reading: 320 A
